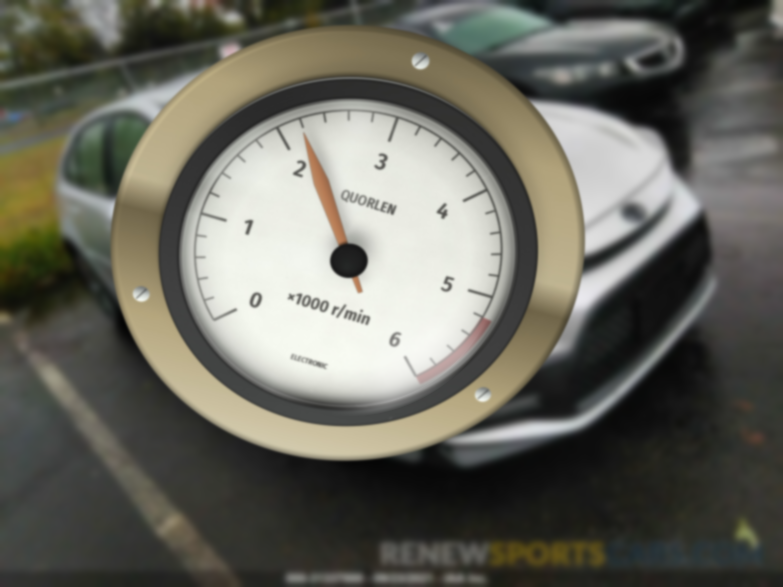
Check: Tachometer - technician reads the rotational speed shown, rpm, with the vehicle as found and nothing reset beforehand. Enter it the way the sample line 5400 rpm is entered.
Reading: 2200 rpm
